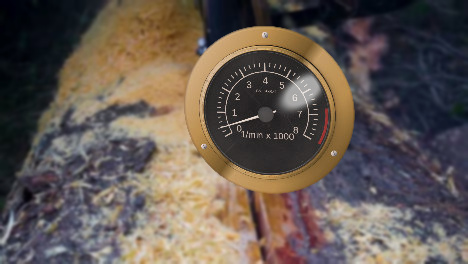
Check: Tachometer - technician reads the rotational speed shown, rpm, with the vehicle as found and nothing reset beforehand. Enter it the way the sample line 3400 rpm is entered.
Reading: 400 rpm
